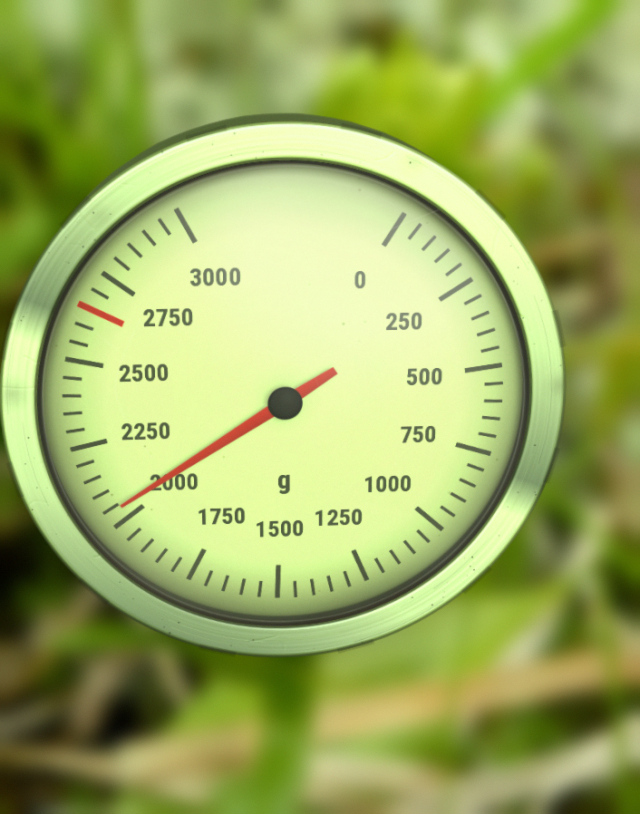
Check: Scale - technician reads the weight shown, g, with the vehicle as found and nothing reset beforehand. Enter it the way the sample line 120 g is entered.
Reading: 2050 g
